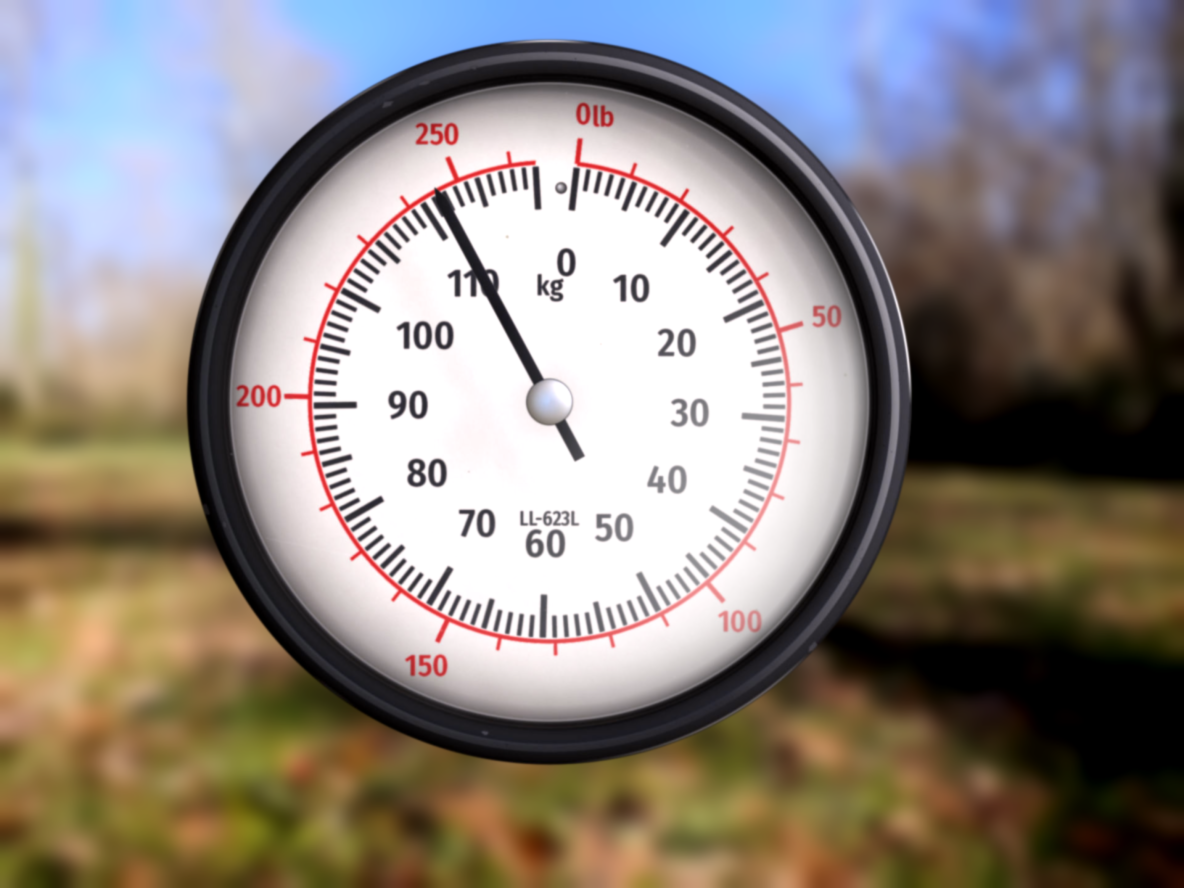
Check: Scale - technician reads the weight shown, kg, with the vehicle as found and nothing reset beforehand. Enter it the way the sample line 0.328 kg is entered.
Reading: 111.5 kg
